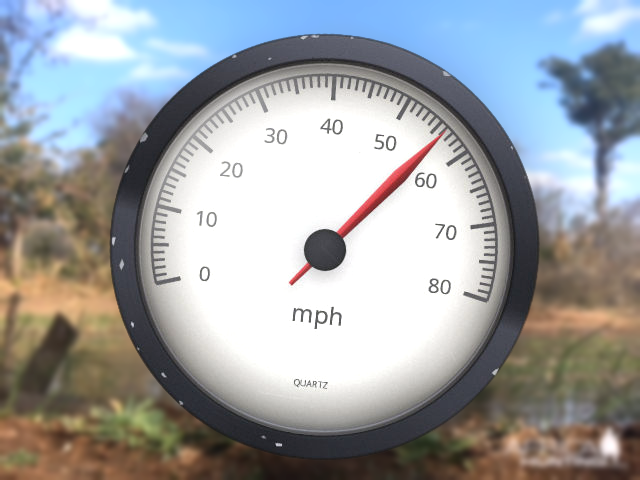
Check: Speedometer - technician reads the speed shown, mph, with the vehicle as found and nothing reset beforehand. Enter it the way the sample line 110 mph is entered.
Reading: 56 mph
